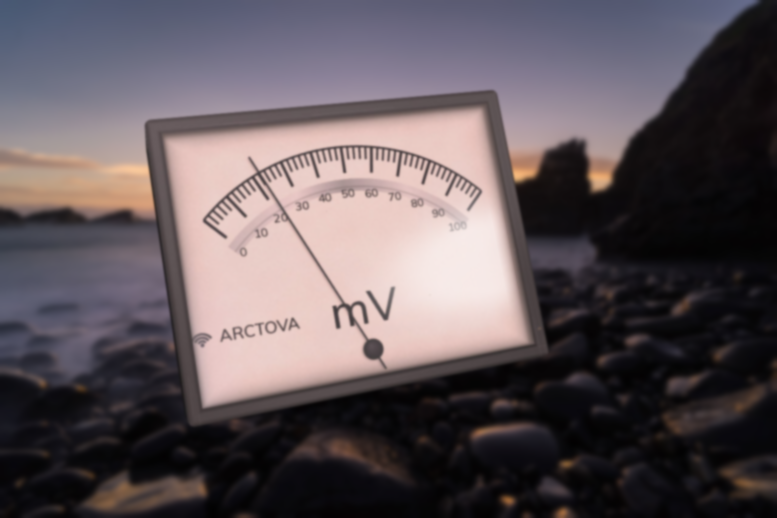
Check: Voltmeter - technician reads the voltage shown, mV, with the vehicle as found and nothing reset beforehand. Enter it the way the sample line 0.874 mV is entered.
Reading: 22 mV
